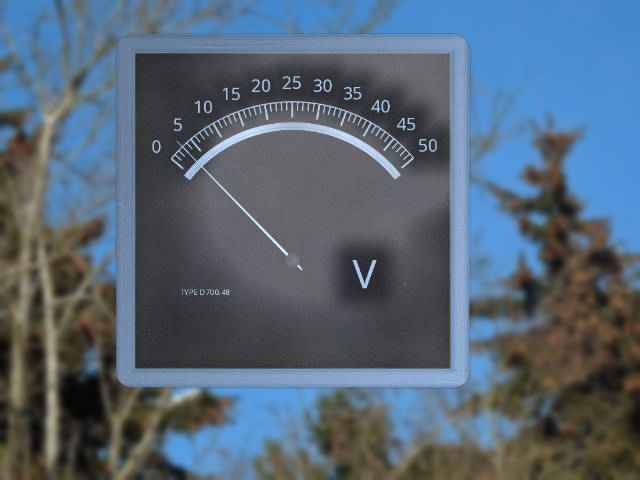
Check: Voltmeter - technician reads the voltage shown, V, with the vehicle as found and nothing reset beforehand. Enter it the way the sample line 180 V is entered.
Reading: 3 V
